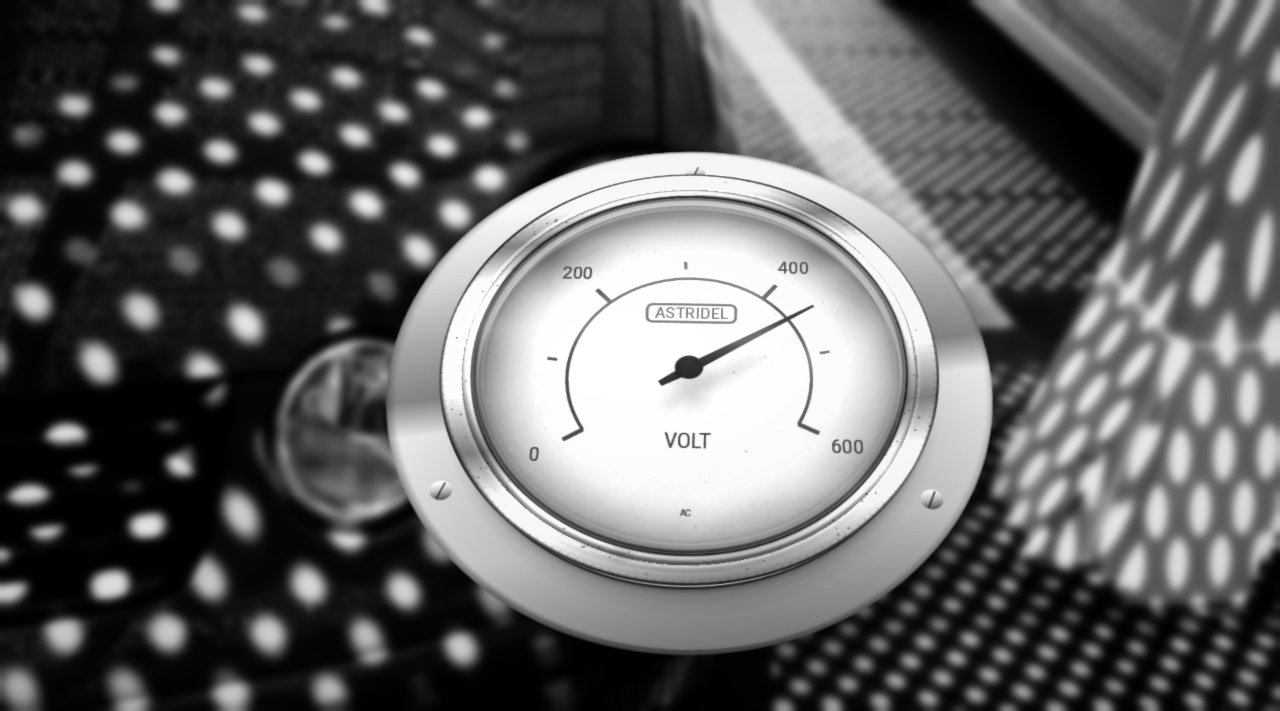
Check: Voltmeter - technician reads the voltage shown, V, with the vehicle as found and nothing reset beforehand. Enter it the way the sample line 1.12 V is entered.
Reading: 450 V
